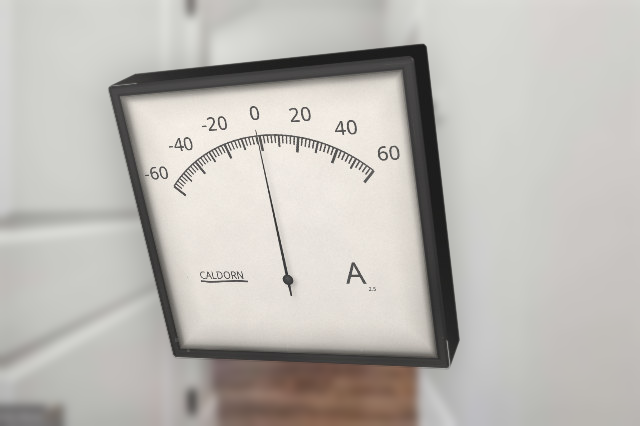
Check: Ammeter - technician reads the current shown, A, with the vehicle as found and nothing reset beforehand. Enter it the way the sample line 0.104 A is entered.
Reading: 0 A
